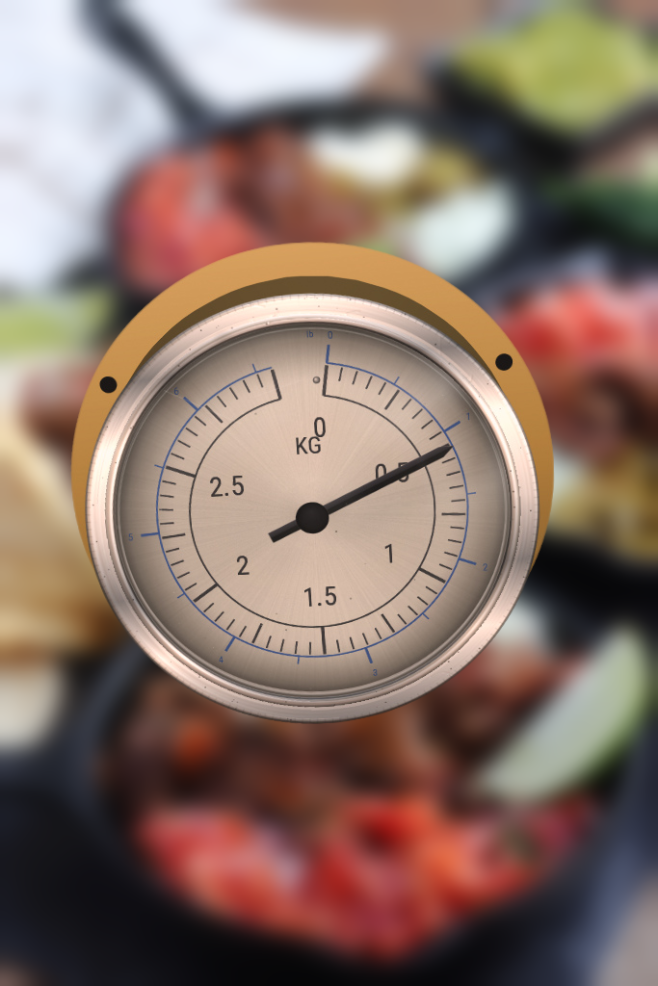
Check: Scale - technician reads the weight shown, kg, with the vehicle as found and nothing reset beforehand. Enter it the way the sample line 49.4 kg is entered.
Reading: 0.5 kg
